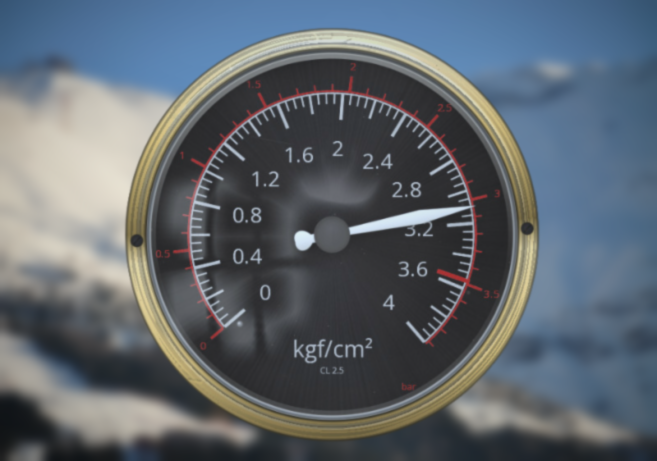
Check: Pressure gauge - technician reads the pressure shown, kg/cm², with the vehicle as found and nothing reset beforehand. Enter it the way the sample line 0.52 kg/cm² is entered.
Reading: 3.1 kg/cm²
